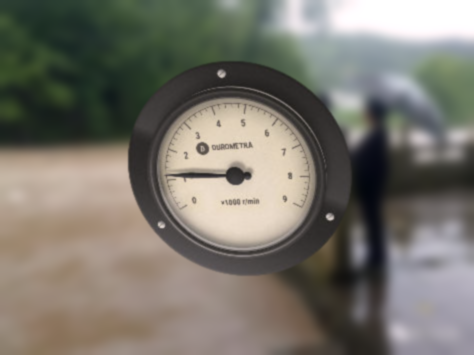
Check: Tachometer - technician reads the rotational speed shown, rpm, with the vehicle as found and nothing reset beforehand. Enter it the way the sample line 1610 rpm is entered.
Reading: 1200 rpm
